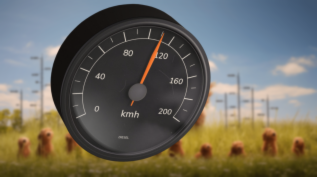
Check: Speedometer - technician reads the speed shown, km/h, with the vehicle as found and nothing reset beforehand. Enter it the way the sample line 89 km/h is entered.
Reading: 110 km/h
